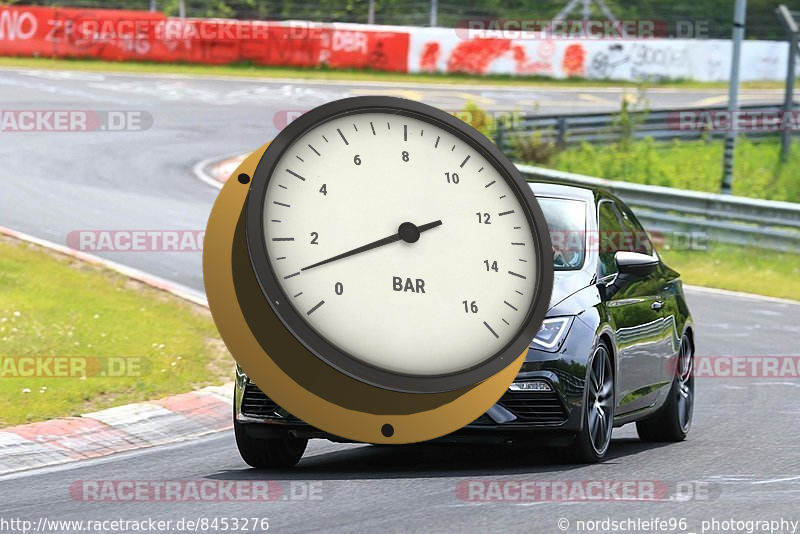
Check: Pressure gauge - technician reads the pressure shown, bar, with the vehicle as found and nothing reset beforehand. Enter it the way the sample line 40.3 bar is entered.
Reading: 1 bar
